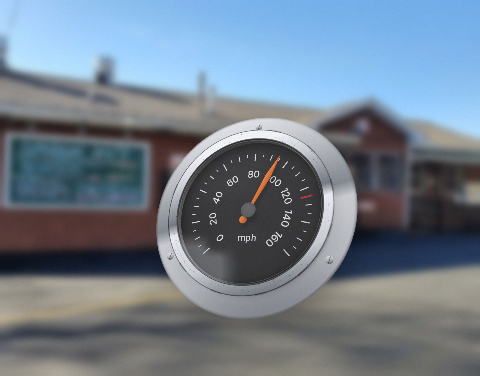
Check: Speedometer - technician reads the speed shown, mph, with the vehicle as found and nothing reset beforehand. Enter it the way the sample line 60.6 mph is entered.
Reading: 95 mph
